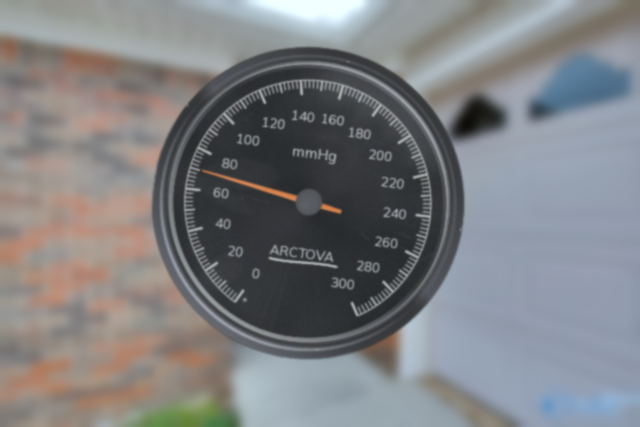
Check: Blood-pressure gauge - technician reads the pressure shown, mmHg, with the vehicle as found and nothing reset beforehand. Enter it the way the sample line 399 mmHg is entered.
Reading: 70 mmHg
